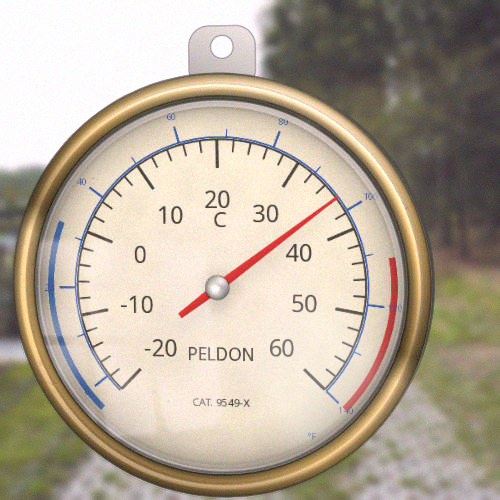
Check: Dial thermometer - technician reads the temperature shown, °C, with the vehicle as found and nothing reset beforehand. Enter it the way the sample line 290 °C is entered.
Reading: 36 °C
